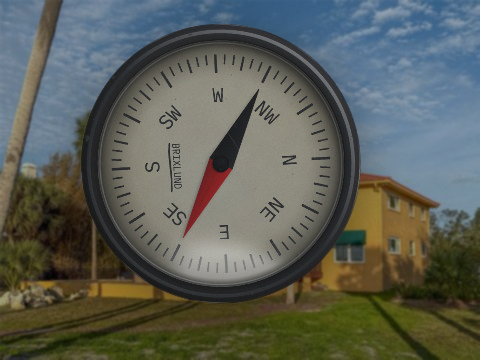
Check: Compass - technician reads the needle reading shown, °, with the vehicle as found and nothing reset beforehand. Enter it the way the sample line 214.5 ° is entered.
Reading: 120 °
